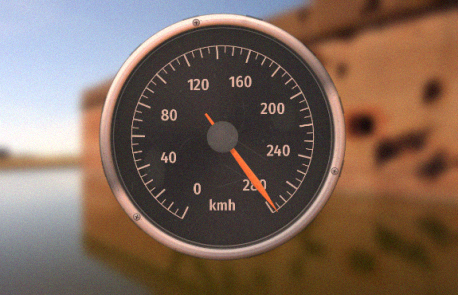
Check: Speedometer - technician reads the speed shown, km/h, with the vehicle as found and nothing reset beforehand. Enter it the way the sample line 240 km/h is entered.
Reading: 277.5 km/h
